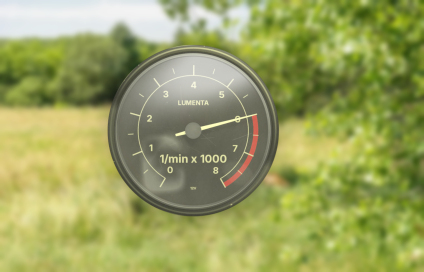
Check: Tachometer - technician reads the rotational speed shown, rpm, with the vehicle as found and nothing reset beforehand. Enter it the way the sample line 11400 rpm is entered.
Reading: 6000 rpm
